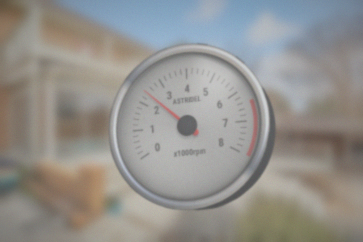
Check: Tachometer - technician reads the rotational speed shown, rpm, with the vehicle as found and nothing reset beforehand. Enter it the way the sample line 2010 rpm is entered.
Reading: 2400 rpm
